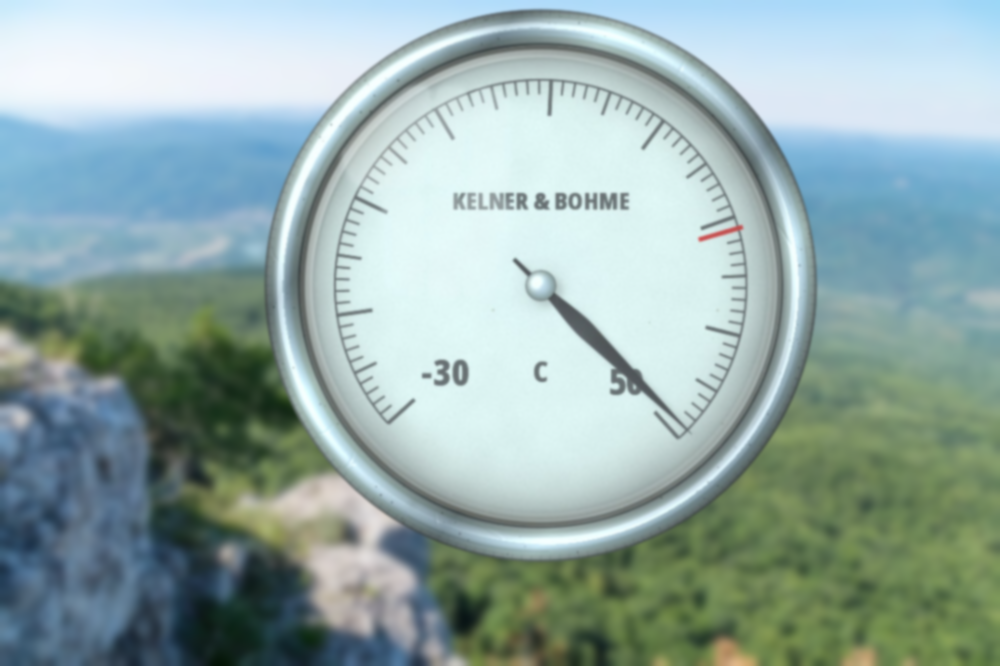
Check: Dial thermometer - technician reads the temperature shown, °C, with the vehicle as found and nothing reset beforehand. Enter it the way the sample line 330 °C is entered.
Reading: 49 °C
